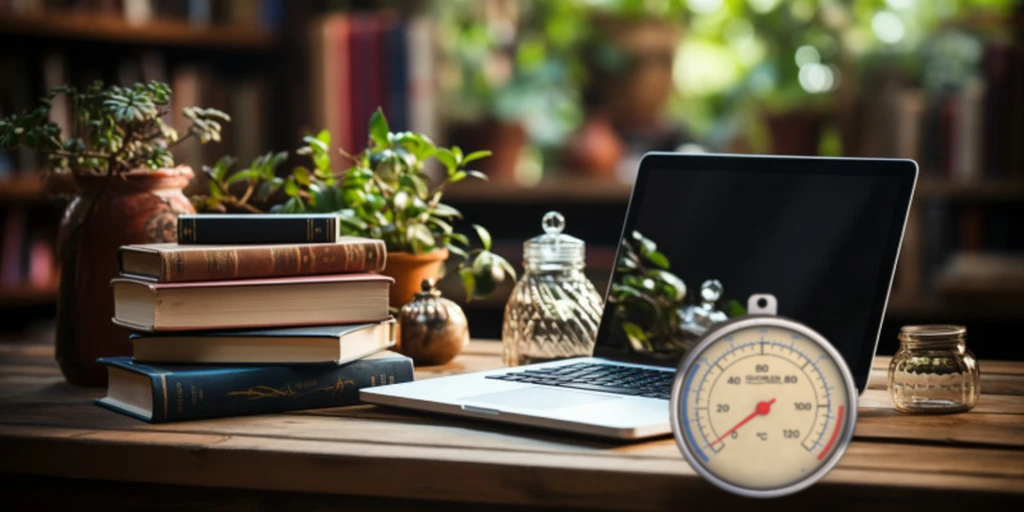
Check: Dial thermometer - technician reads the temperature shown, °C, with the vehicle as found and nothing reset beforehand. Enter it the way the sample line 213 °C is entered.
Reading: 4 °C
